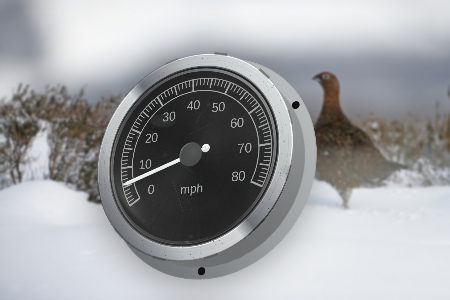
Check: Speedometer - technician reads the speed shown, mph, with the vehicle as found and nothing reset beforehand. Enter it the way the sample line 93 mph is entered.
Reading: 5 mph
